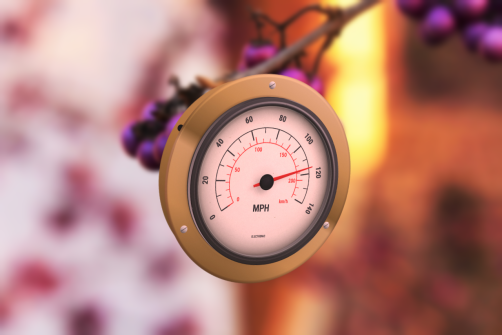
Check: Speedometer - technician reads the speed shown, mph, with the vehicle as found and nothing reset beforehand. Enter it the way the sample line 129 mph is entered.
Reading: 115 mph
